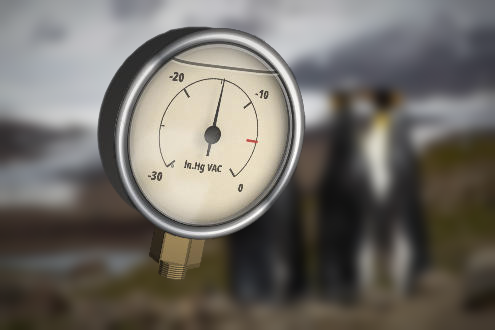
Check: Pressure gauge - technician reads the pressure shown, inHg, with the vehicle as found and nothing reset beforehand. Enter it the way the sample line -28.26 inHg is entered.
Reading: -15 inHg
